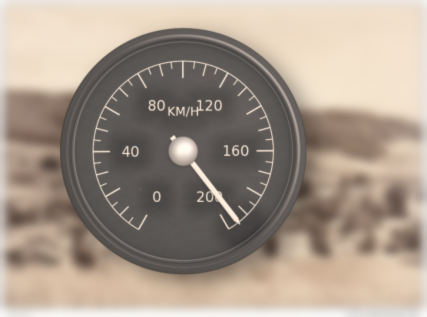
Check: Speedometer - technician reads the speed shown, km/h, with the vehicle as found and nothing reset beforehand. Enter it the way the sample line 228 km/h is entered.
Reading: 195 km/h
